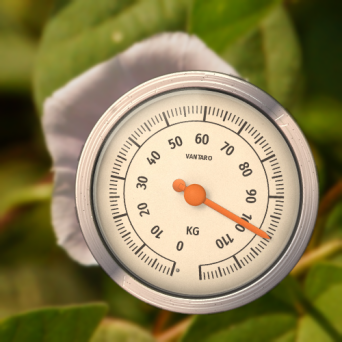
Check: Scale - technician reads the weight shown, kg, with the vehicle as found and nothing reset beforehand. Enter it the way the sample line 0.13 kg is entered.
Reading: 100 kg
